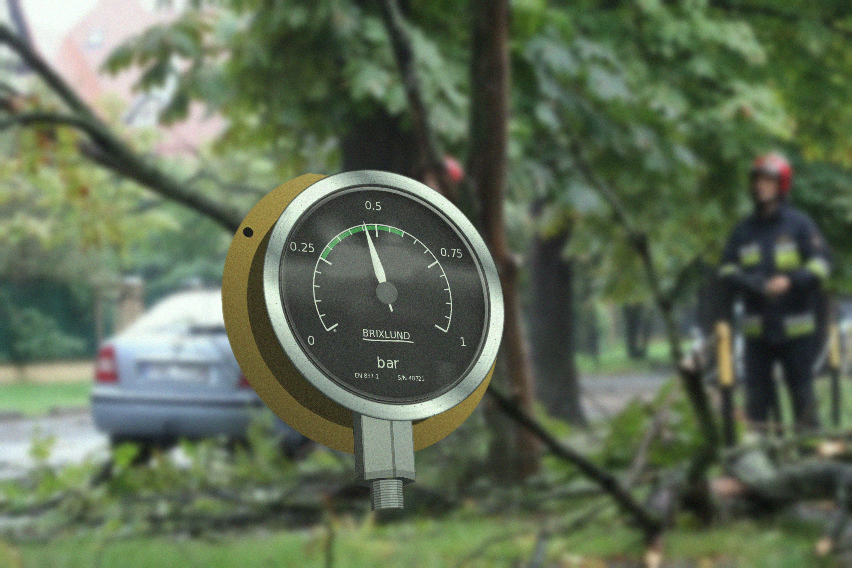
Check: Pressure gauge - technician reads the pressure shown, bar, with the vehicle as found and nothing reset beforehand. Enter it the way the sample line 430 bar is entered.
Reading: 0.45 bar
